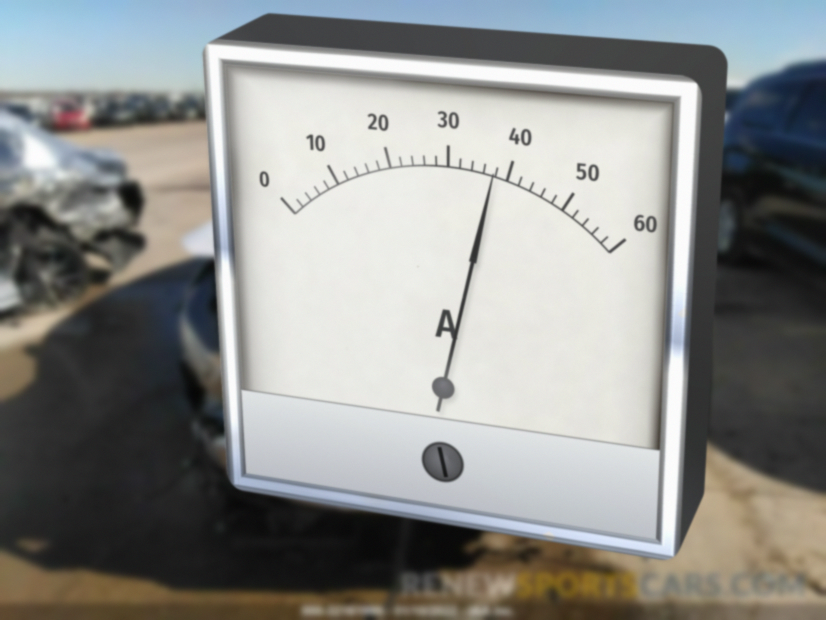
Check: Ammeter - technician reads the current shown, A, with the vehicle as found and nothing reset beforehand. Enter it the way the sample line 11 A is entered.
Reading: 38 A
